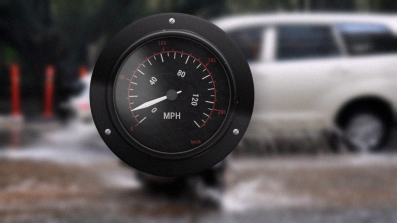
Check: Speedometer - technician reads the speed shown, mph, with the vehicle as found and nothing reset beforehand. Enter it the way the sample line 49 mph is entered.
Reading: 10 mph
